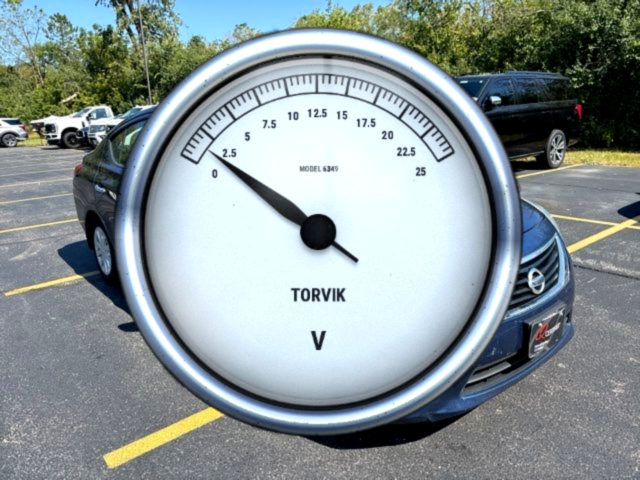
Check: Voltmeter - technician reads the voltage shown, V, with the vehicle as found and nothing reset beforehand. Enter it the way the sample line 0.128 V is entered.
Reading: 1.5 V
